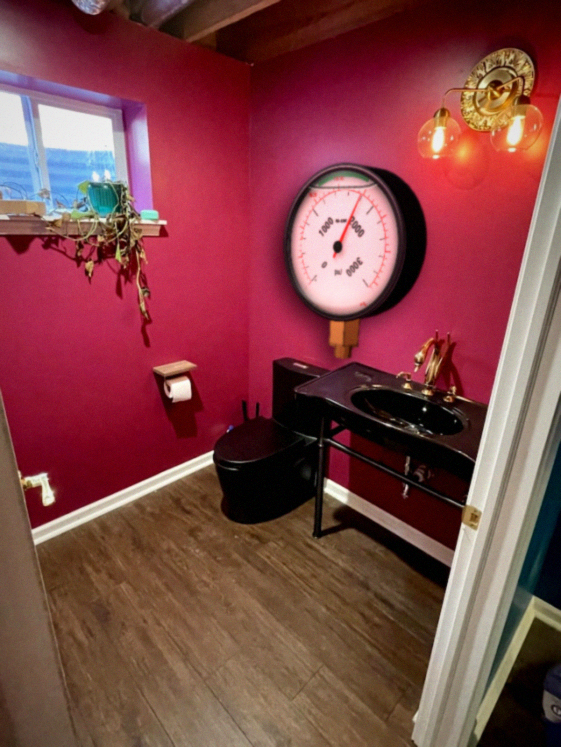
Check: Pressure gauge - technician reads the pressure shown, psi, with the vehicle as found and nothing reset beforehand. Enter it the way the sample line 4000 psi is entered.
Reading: 1800 psi
